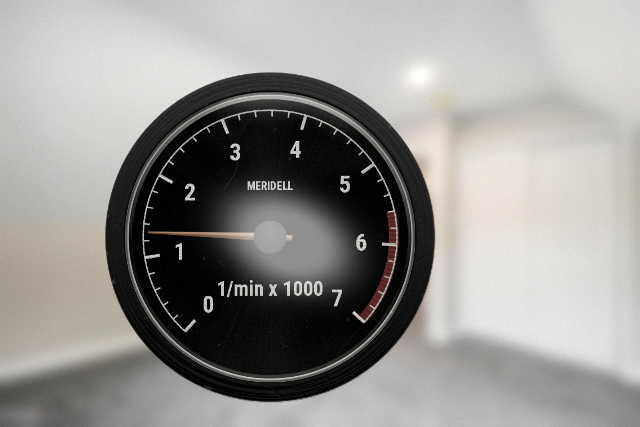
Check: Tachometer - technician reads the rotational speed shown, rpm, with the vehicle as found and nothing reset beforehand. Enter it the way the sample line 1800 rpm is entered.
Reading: 1300 rpm
